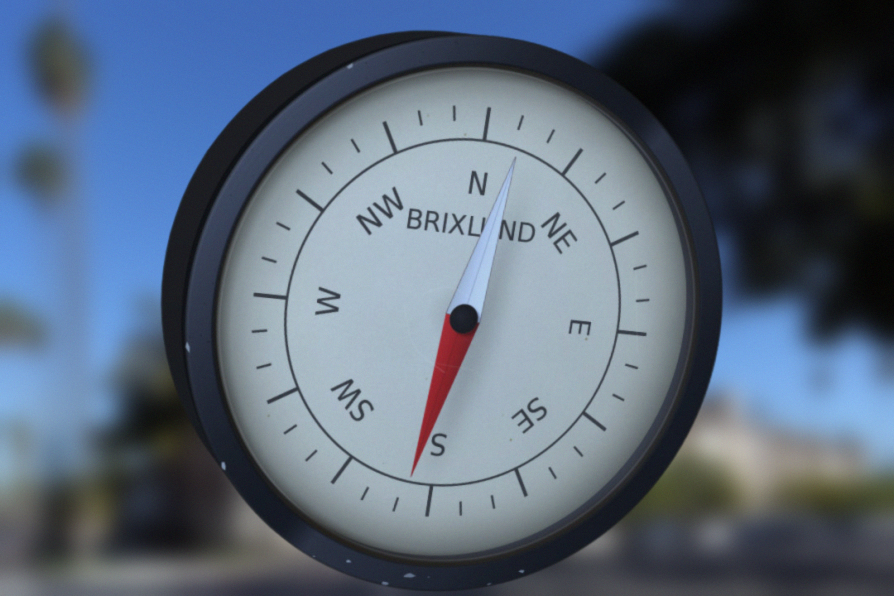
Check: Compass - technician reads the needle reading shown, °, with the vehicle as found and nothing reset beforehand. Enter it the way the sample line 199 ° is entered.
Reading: 190 °
